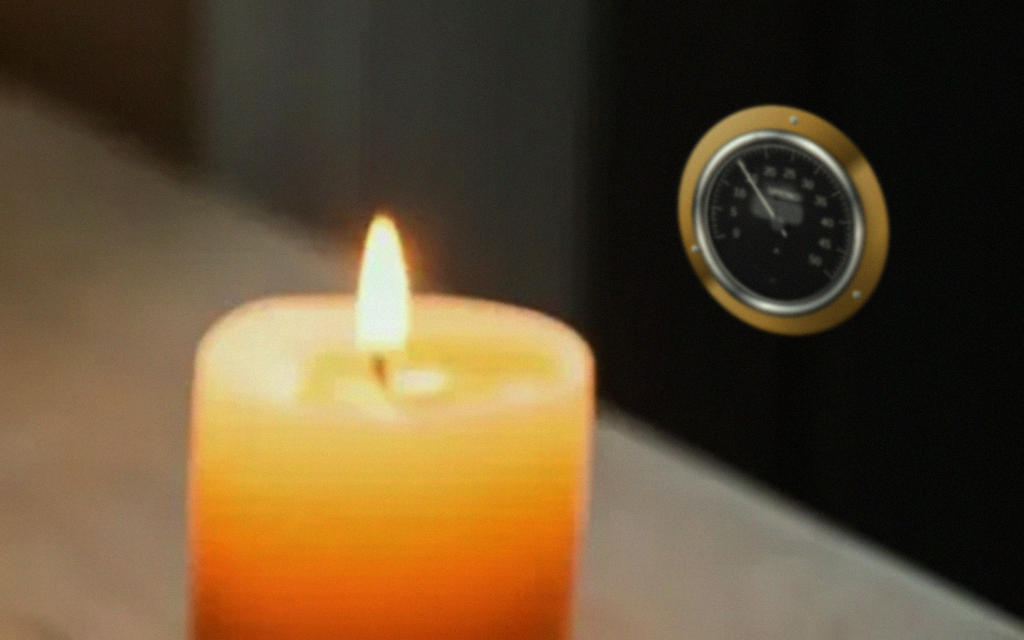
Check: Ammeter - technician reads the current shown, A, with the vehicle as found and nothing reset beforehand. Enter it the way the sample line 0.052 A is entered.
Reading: 15 A
